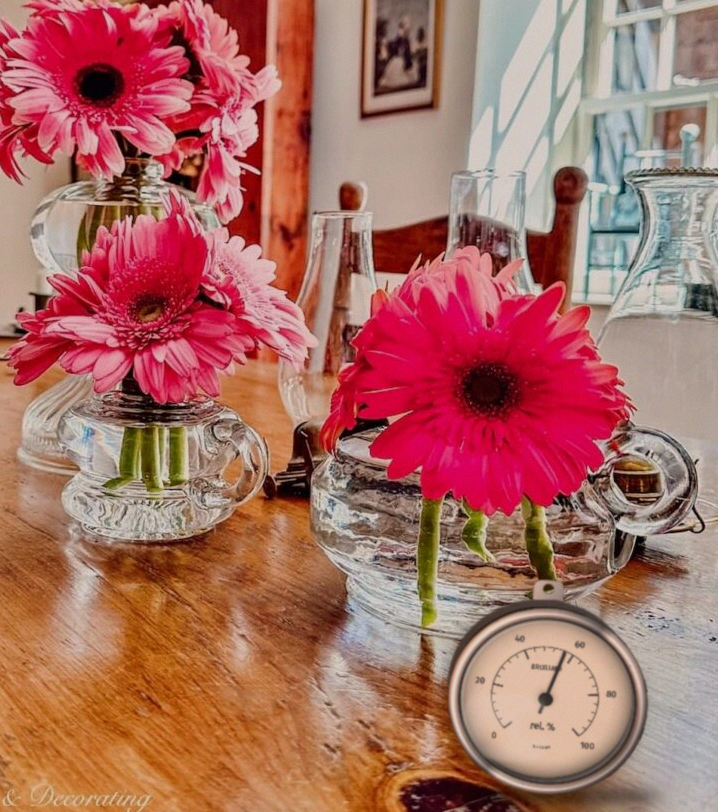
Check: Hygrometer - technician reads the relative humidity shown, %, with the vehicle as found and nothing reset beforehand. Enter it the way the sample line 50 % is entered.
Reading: 56 %
